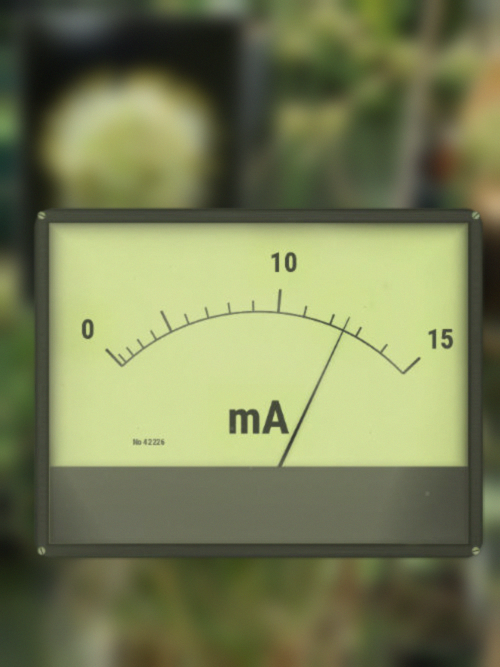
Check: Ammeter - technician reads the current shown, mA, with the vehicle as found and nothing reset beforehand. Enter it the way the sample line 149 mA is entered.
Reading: 12.5 mA
